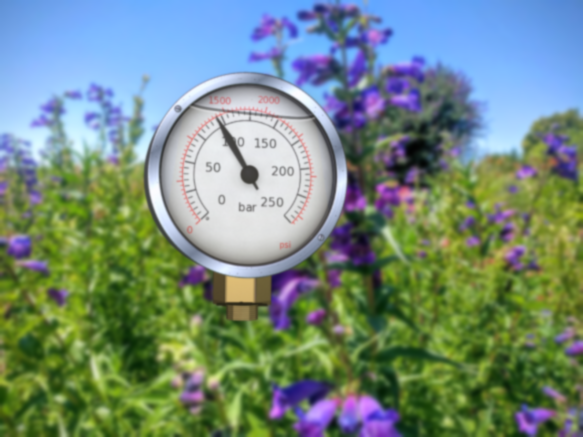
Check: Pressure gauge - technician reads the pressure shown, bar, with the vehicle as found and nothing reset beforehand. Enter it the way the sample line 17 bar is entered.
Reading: 95 bar
